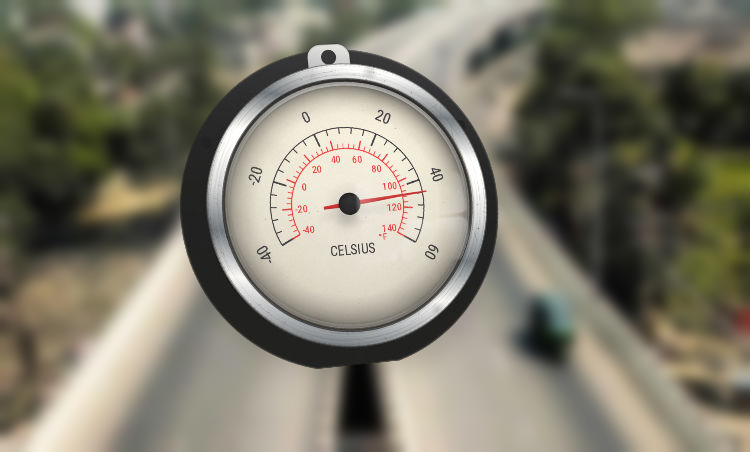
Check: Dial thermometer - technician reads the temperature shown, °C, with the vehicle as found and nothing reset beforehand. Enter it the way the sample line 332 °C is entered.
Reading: 44 °C
